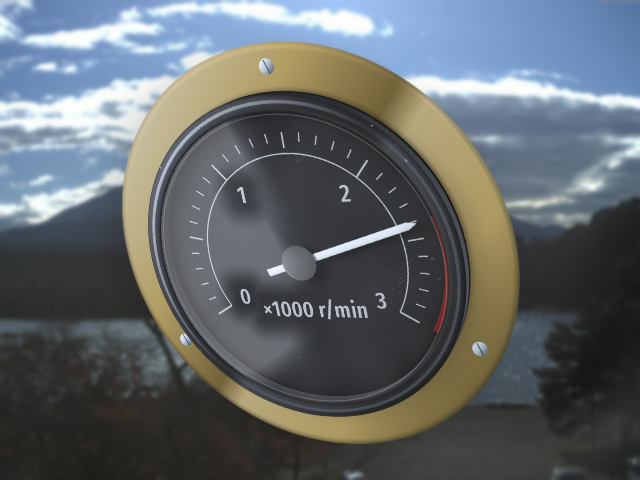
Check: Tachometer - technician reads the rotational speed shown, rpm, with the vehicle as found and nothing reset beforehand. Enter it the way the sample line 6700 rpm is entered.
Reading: 2400 rpm
